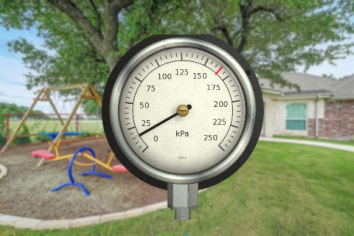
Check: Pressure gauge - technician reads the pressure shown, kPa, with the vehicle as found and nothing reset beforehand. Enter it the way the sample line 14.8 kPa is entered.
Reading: 15 kPa
